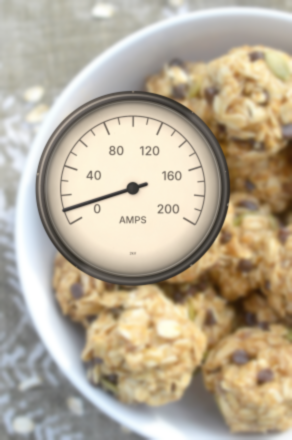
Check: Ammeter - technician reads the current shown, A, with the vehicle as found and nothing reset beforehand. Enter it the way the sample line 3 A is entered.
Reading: 10 A
